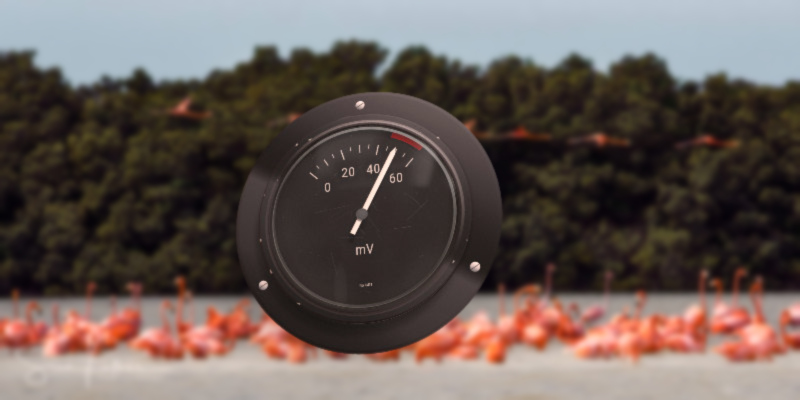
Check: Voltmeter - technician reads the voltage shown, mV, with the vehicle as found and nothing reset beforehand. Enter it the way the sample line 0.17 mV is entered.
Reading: 50 mV
